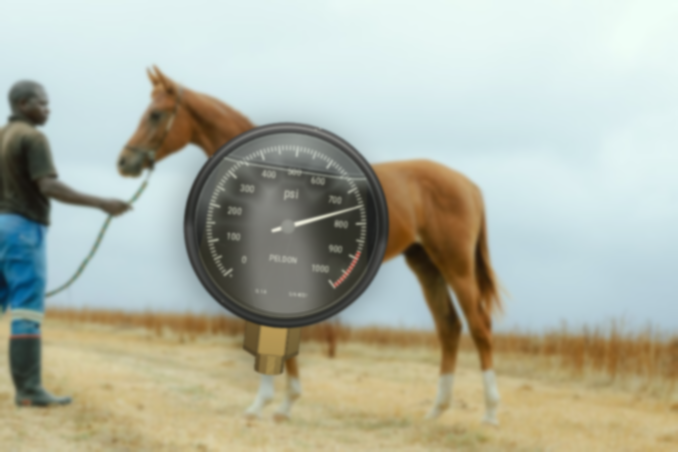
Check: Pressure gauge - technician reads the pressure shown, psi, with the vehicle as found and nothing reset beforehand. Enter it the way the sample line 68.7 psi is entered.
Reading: 750 psi
